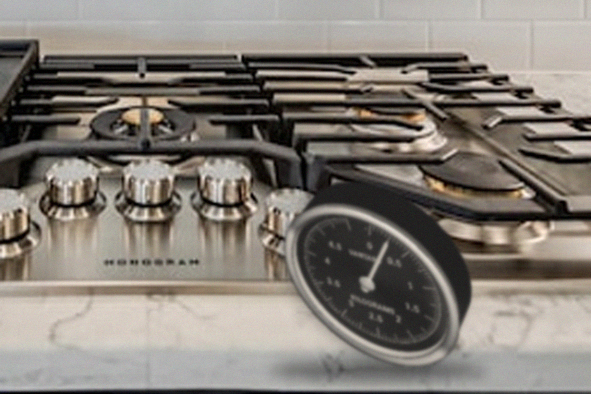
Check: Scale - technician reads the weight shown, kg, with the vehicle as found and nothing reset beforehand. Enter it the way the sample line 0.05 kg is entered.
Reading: 0.25 kg
